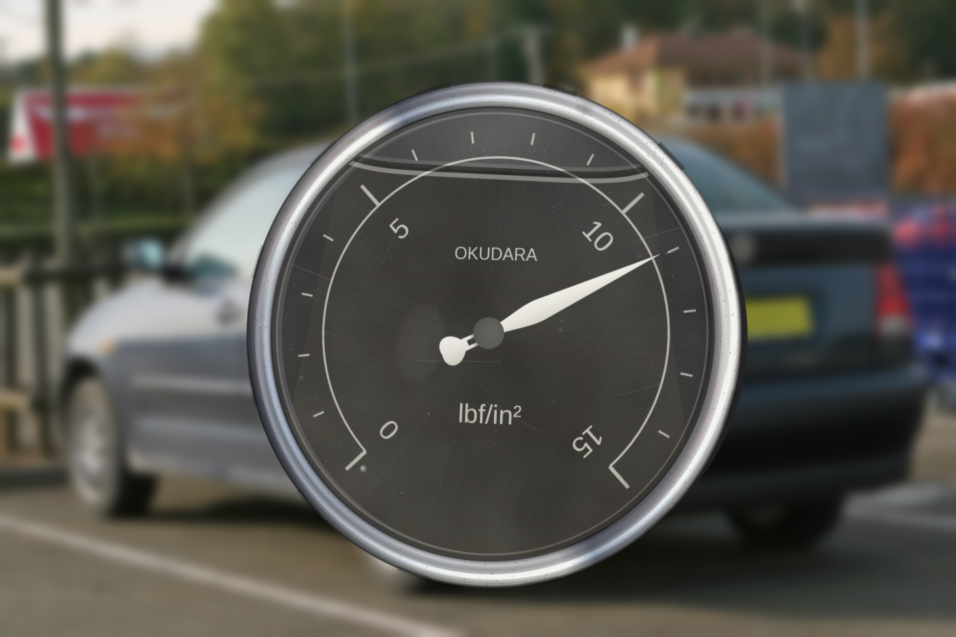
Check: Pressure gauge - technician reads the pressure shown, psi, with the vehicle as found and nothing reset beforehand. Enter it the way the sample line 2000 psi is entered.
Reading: 11 psi
